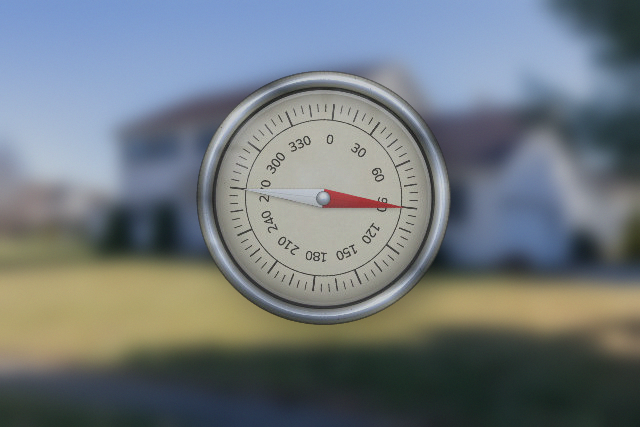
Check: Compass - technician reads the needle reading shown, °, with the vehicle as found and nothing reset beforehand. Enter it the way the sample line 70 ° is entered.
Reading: 90 °
